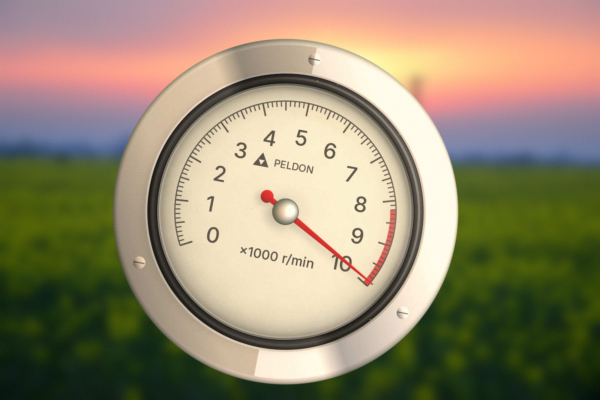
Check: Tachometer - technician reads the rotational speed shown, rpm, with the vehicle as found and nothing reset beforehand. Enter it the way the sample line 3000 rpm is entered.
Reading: 9900 rpm
